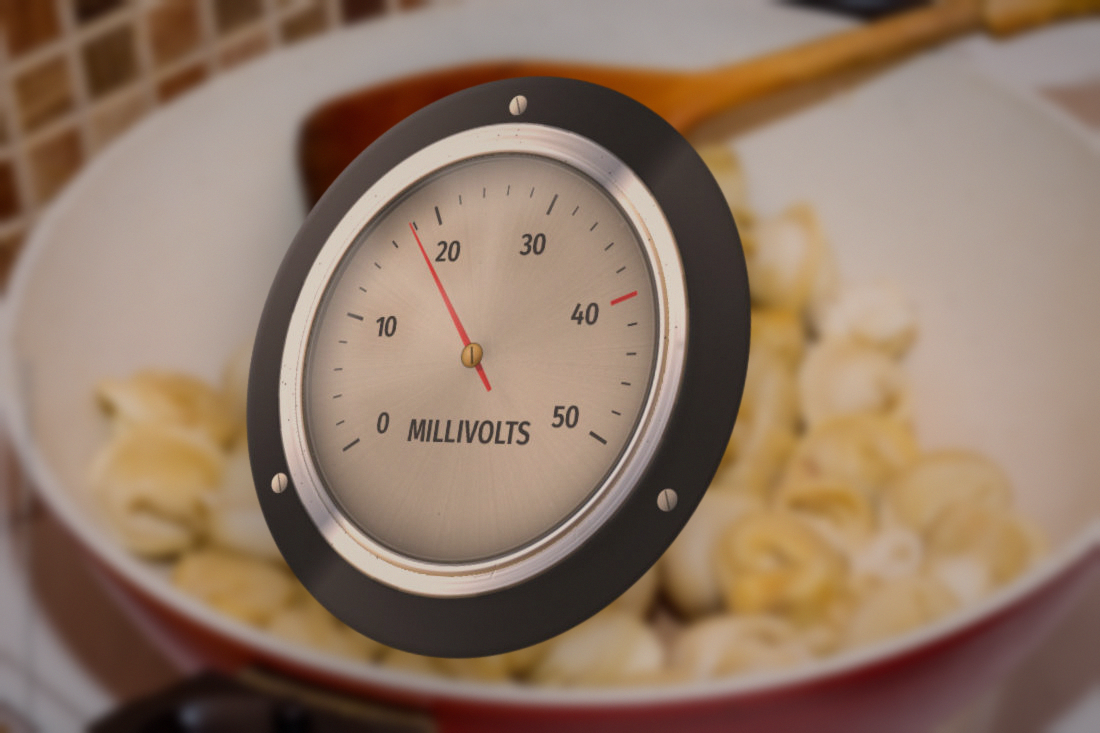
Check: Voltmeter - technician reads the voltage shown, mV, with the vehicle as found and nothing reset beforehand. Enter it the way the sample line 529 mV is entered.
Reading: 18 mV
